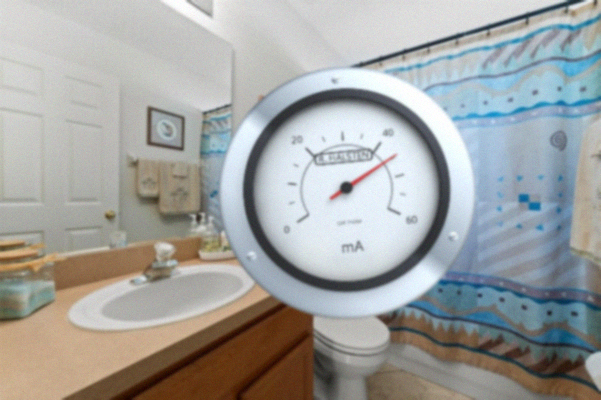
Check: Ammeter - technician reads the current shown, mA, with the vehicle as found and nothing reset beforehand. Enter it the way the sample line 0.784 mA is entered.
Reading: 45 mA
